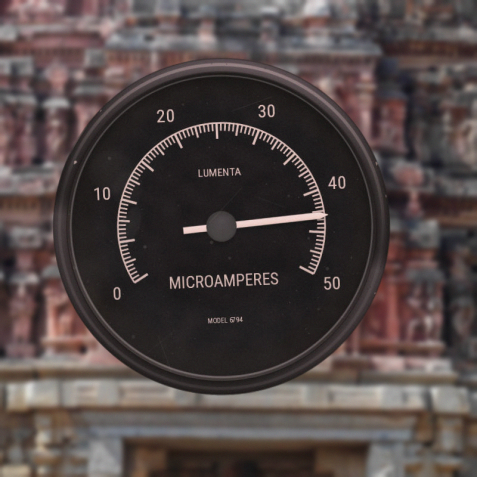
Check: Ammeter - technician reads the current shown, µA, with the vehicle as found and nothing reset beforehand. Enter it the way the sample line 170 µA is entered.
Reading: 43 µA
